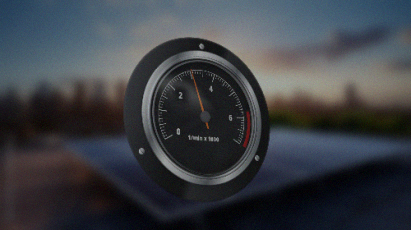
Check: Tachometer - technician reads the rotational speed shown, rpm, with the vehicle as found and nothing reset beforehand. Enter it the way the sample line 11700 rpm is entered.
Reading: 3000 rpm
